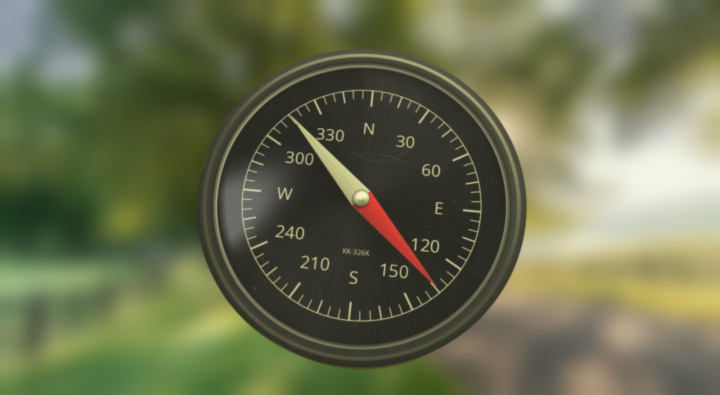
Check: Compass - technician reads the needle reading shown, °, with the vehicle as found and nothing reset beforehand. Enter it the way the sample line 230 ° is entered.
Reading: 135 °
